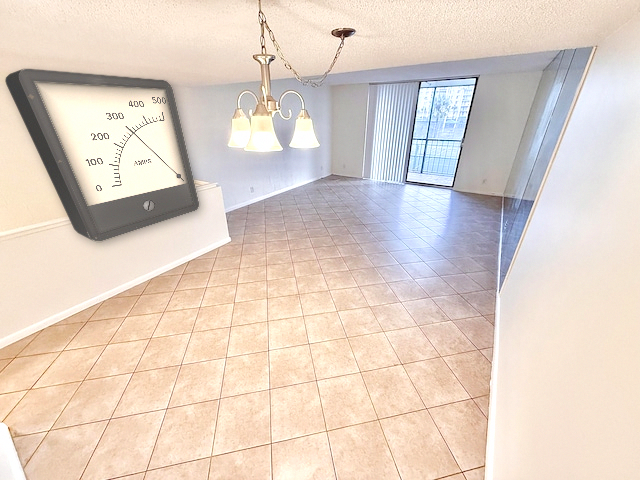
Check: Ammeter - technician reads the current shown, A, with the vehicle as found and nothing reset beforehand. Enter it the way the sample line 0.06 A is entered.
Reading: 300 A
